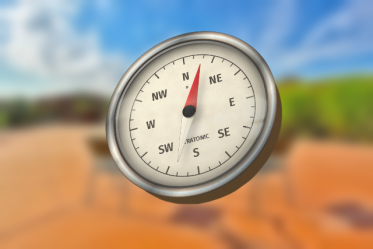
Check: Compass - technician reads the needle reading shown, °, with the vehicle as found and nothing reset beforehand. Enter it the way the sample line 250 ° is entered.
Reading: 20 °
